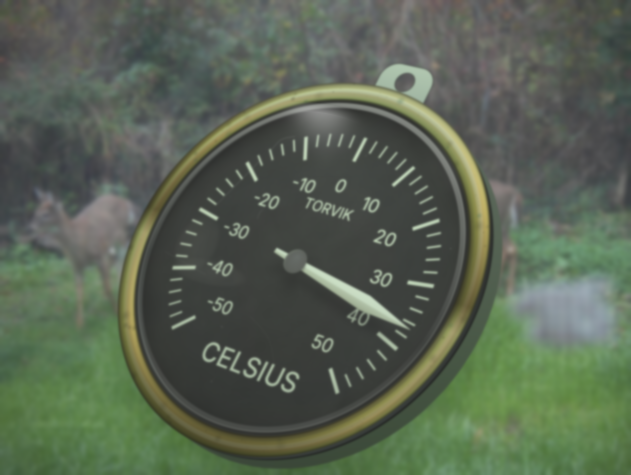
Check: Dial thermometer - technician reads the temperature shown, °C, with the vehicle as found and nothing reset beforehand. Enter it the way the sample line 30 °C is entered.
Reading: 37 °C
